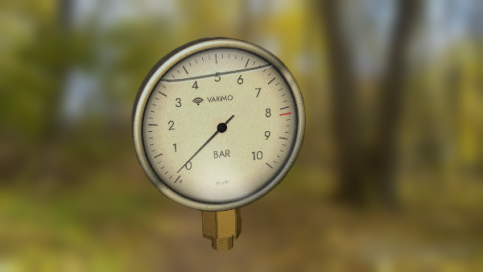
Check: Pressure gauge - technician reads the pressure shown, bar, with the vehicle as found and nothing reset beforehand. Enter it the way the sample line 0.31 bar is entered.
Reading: 0.2 bar
